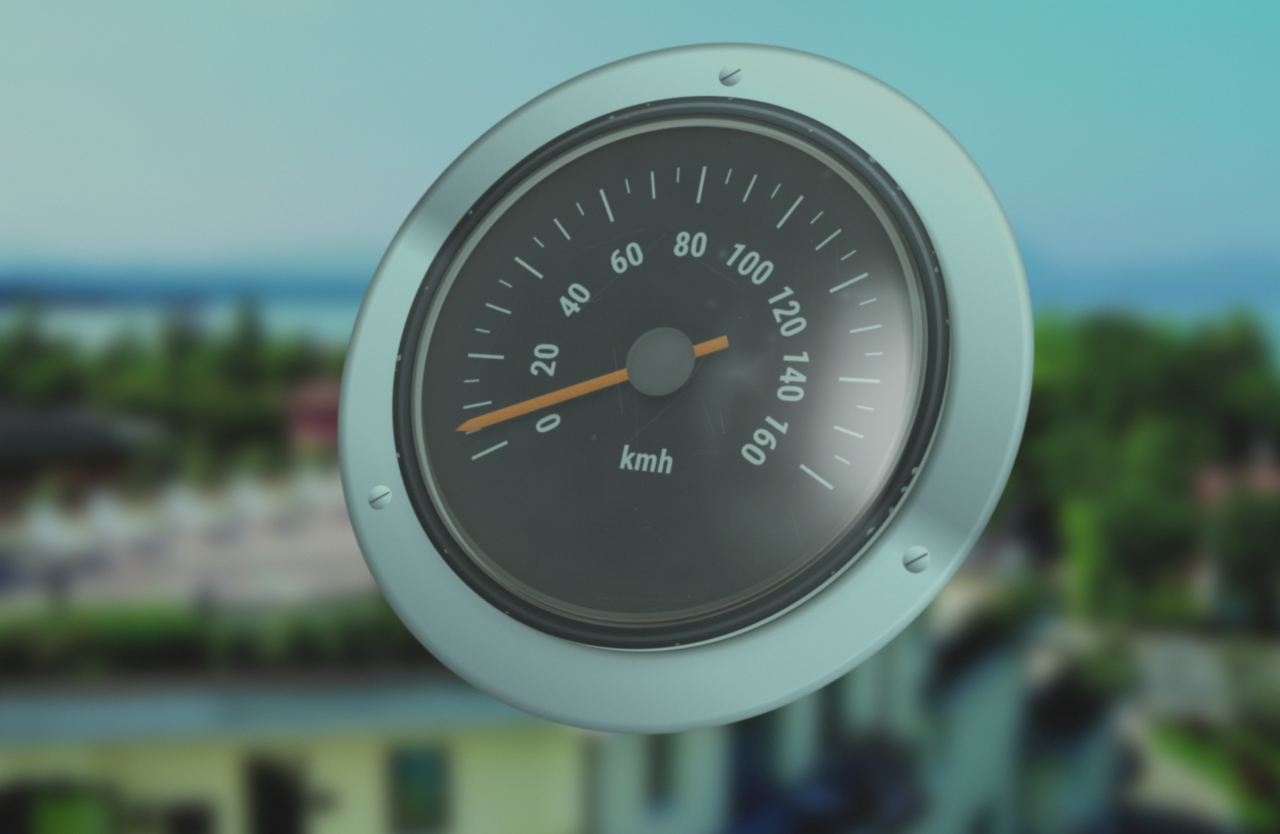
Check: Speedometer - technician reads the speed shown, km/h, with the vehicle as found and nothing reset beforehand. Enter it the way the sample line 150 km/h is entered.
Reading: 5 km/h
